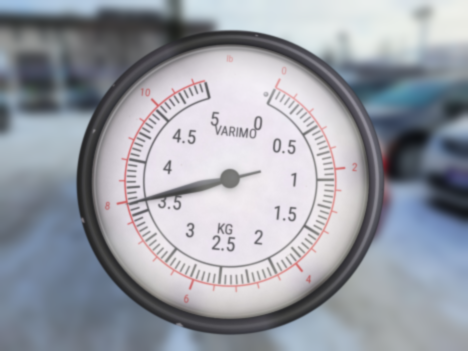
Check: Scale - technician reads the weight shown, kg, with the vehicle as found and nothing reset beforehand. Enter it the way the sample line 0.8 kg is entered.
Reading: 3.6 kg
